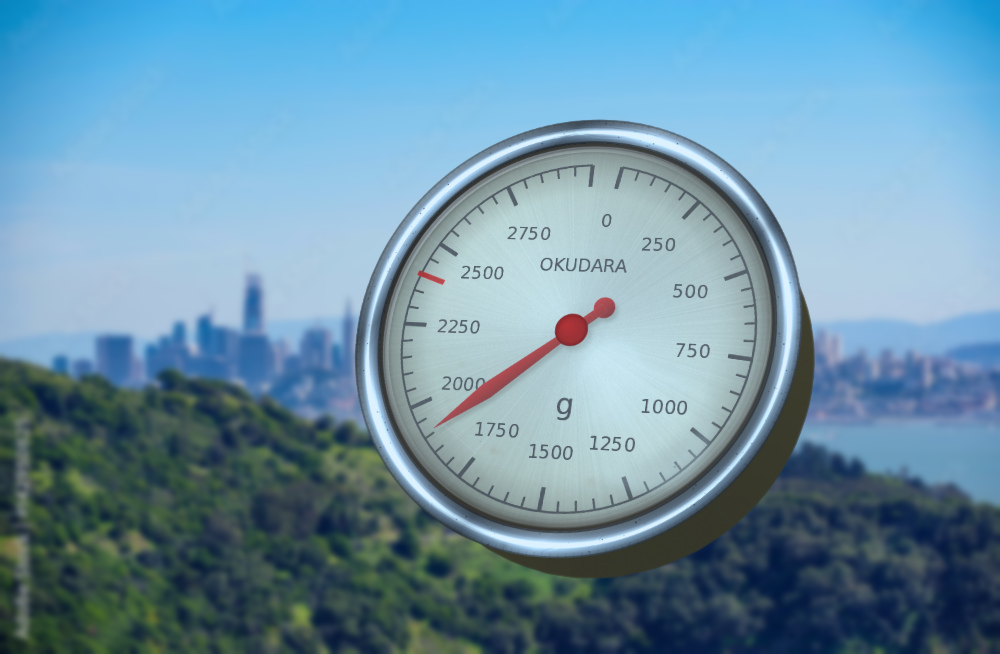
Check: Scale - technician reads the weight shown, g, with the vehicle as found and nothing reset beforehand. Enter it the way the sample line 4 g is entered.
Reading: 1900 g
